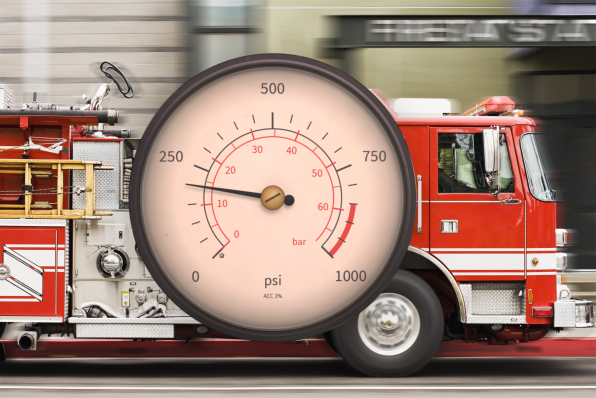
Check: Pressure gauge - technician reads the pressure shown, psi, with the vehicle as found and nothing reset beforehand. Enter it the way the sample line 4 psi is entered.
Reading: 200 psi
